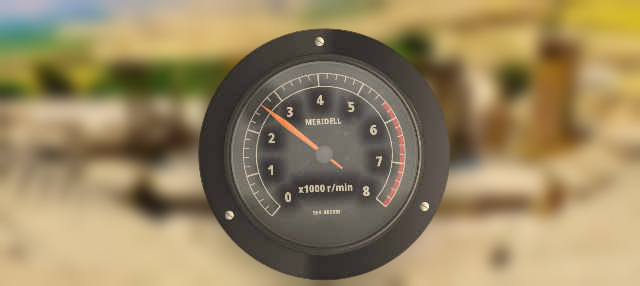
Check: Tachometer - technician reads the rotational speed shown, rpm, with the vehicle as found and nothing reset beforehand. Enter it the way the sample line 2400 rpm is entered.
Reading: 2600 rpm
